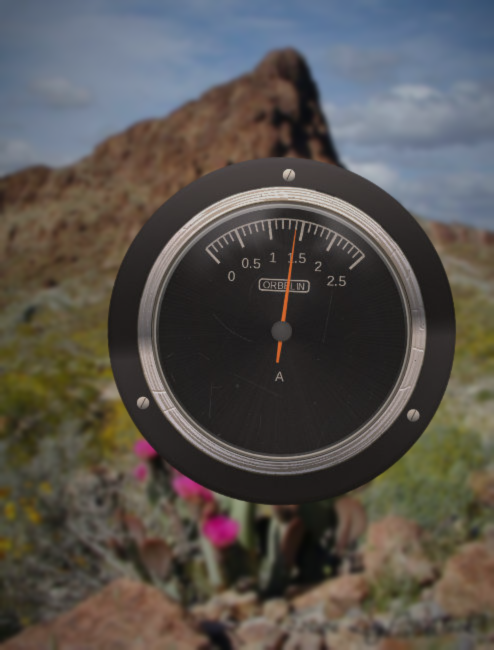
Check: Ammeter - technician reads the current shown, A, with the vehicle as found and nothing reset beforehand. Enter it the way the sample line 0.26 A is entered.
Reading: 1.4 A
